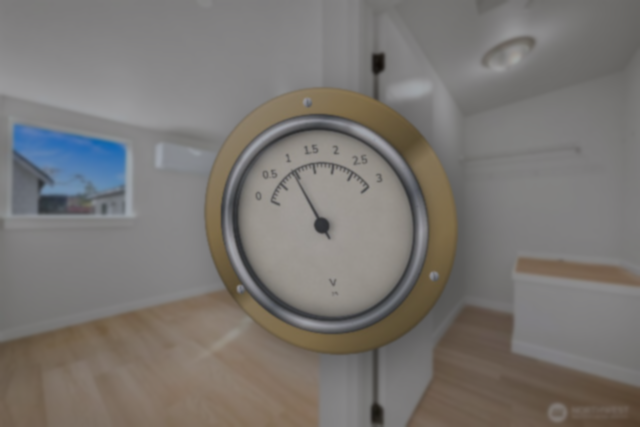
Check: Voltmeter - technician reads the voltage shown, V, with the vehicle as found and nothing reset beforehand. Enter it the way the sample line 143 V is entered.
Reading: 1 V
